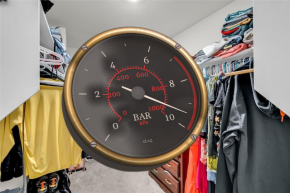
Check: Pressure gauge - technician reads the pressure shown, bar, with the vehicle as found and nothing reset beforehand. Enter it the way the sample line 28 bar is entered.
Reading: 9.5 bar
